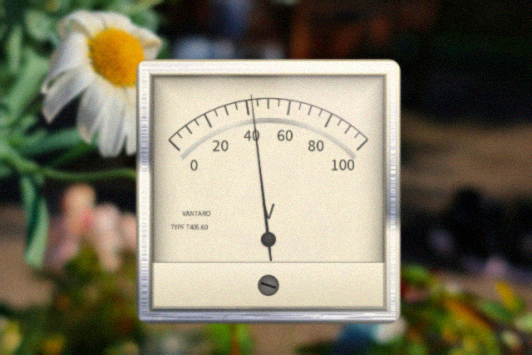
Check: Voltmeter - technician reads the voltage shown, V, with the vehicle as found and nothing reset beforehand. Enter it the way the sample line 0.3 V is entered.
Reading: 42.5 V
